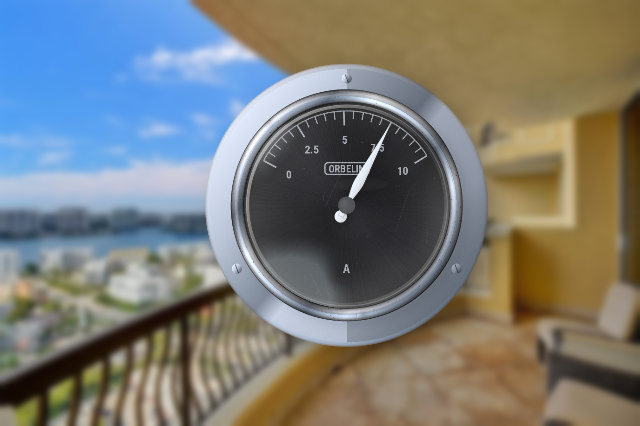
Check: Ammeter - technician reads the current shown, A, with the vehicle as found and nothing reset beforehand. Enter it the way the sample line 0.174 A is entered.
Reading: 7.5 A
